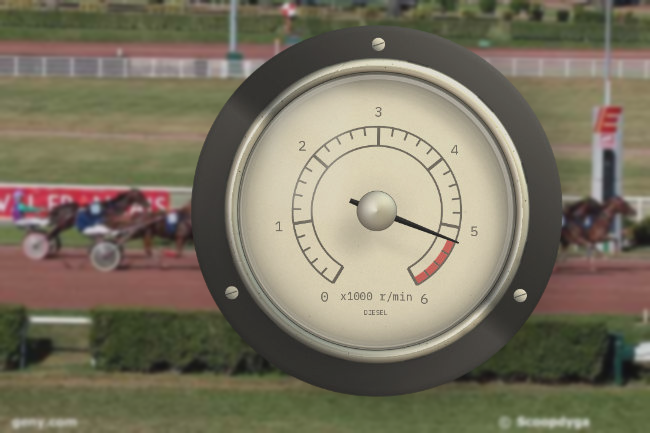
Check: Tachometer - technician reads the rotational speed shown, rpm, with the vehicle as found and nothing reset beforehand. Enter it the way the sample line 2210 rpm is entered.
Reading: 5200 rpm
